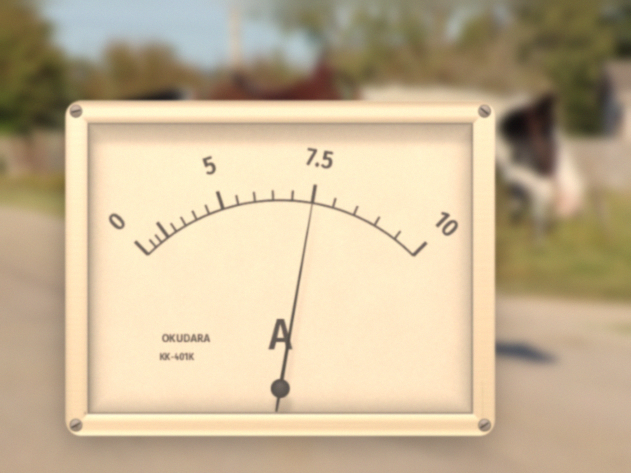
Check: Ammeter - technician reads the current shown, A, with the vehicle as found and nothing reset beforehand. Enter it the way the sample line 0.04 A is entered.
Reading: 7.5 A
